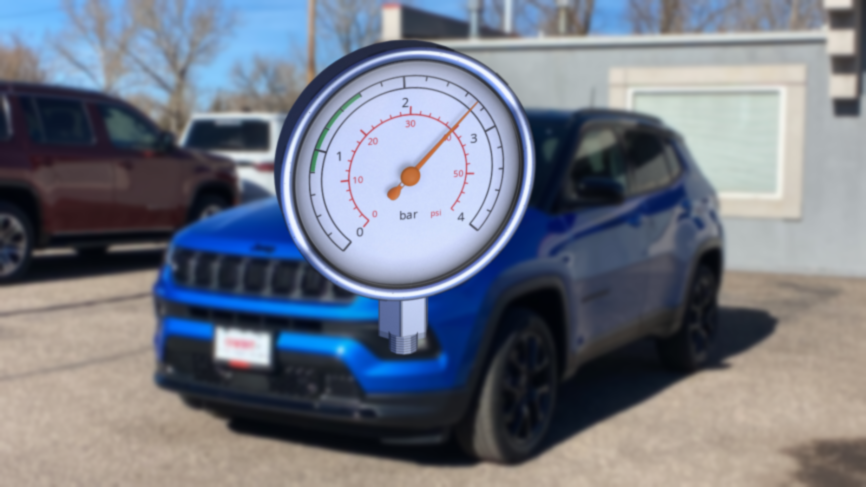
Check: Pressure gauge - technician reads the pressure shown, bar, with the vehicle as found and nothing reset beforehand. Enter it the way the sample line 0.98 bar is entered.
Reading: 2.7 bar
